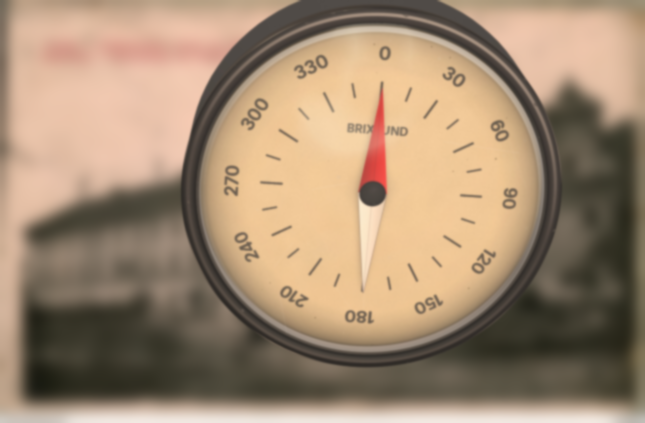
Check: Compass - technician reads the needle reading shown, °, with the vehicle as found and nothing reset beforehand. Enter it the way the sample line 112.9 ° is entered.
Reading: 0 °
